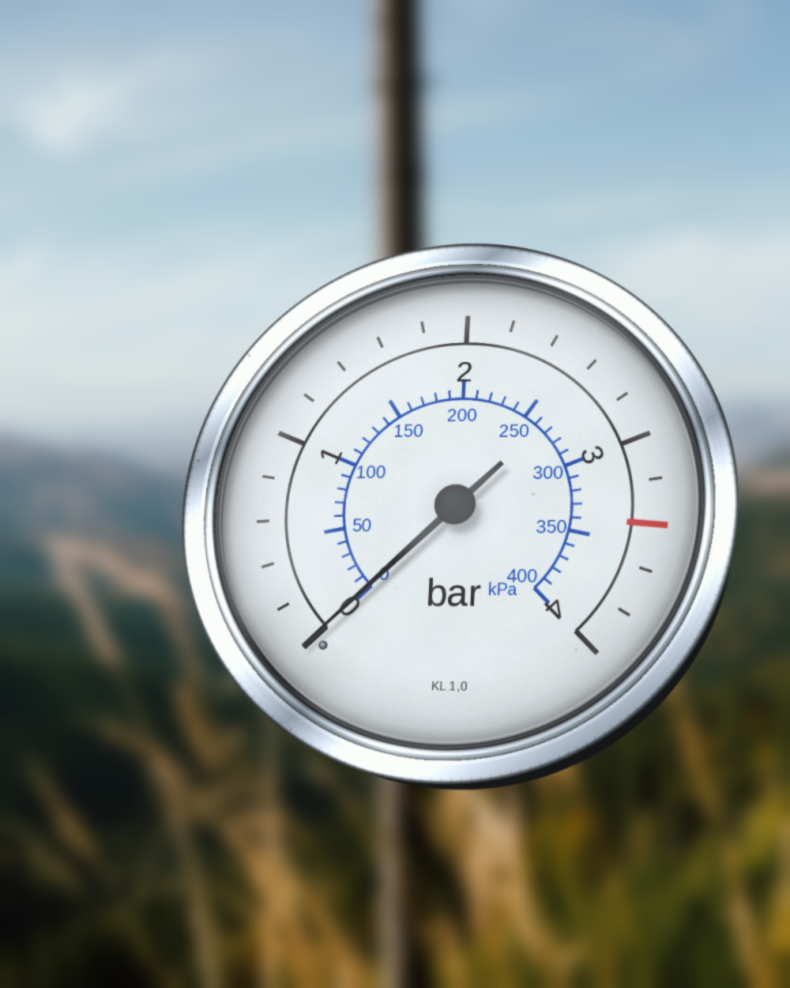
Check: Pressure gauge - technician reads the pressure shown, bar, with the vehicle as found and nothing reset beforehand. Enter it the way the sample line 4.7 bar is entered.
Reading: 0 bar
